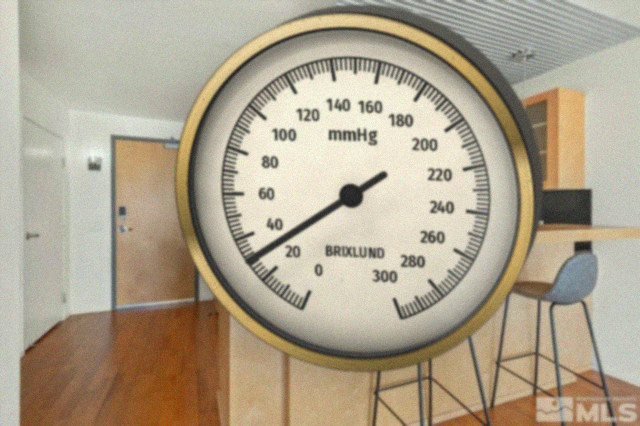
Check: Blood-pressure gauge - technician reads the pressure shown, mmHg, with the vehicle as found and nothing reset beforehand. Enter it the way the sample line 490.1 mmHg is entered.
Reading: 30 mmHg
